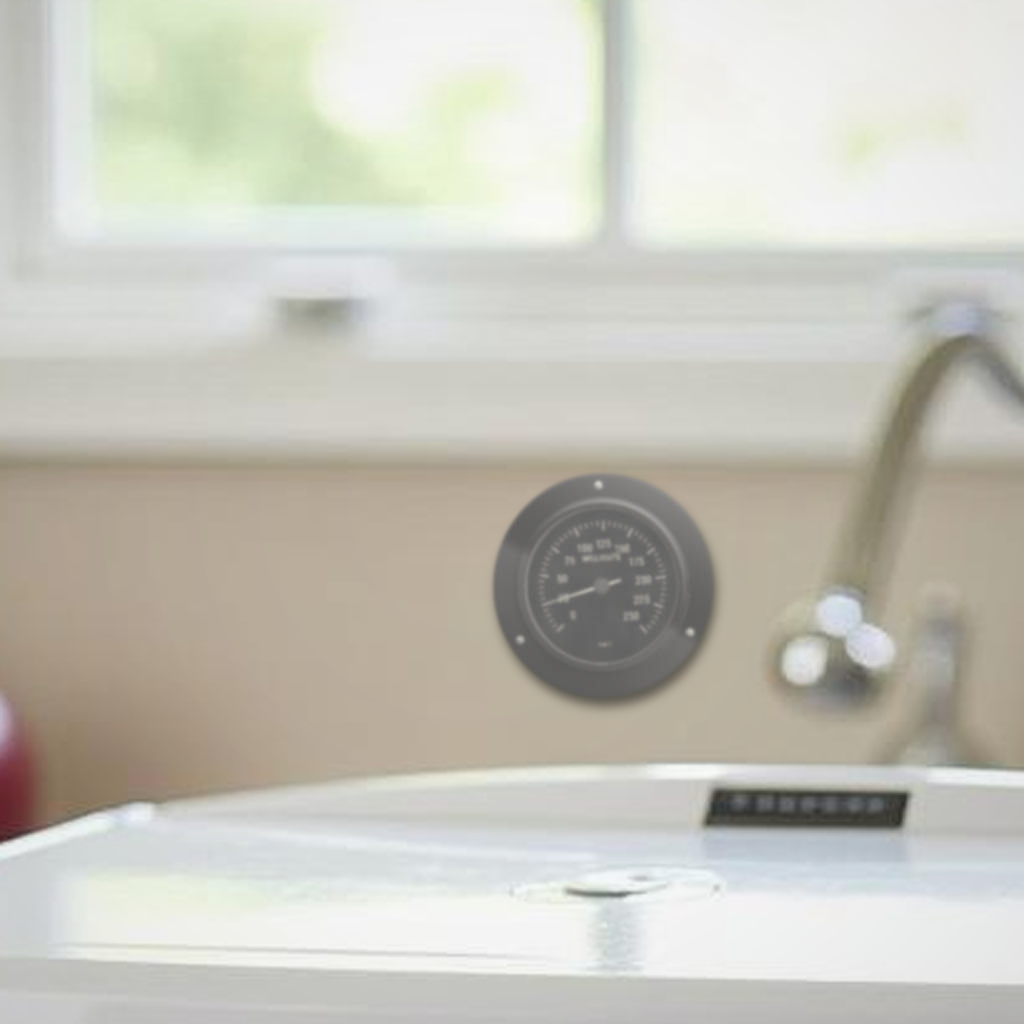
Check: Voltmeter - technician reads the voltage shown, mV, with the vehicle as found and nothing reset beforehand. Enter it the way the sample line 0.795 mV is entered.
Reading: 25 mV
